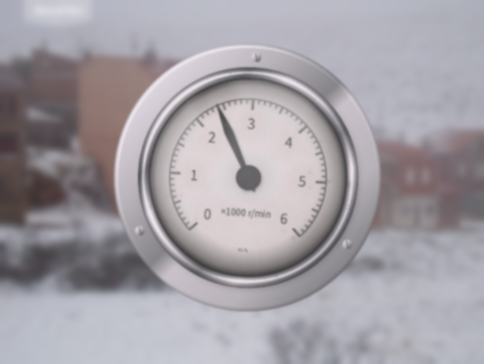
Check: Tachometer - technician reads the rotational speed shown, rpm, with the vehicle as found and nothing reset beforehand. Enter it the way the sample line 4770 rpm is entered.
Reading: 2400 rpm
